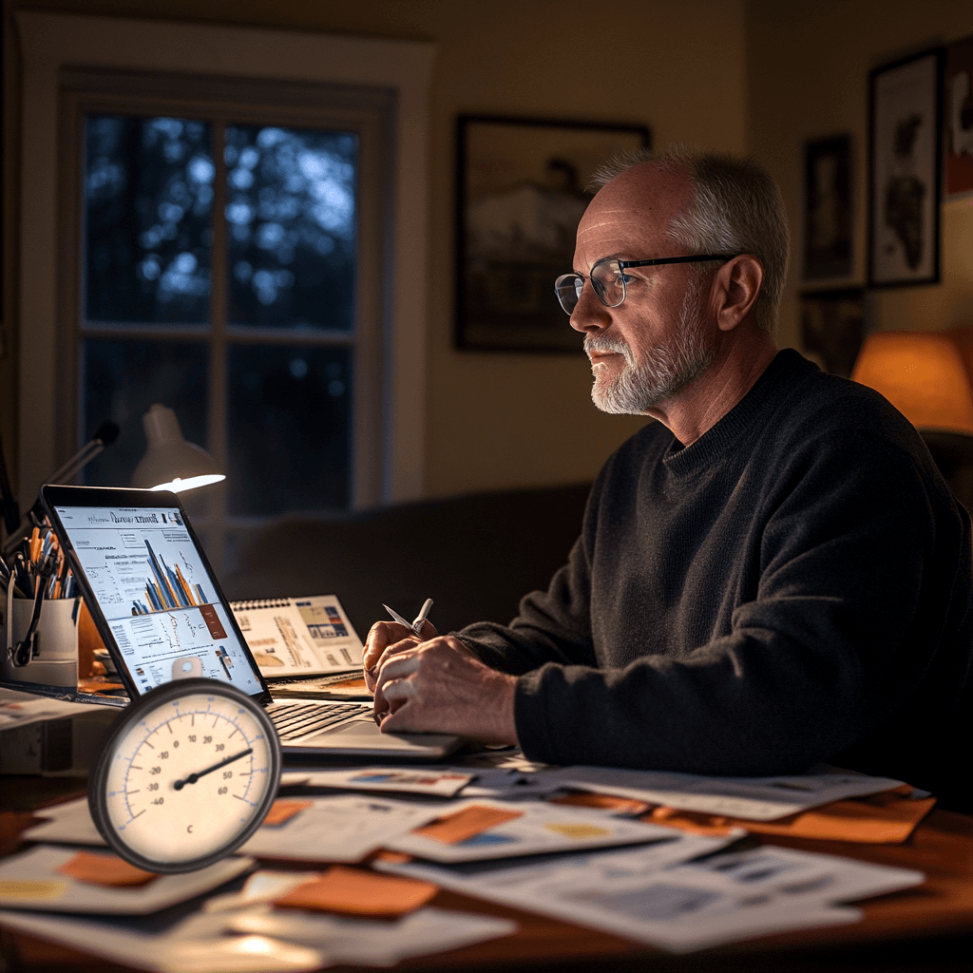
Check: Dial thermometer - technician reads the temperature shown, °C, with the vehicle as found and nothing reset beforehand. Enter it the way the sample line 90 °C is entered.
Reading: 40 °C
